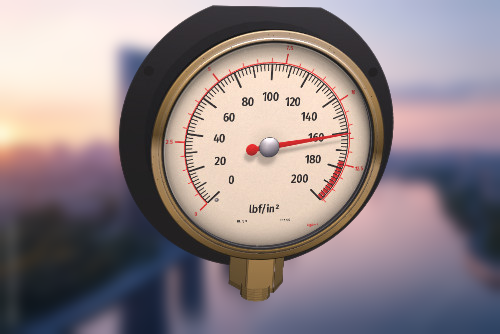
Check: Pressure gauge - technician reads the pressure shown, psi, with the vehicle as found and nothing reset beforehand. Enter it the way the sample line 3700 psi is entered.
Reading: 160 psi
